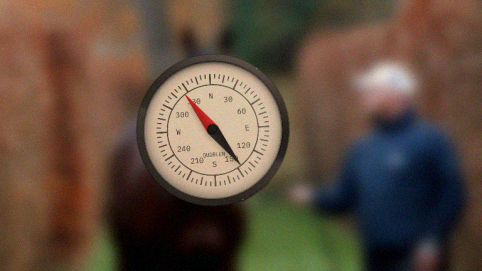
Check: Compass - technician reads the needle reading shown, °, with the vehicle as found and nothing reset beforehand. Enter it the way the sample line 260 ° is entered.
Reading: 325 °
